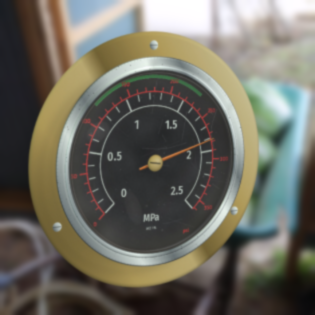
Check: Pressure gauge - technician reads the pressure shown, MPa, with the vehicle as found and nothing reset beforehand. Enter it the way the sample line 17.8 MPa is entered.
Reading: 1.9 MPa
